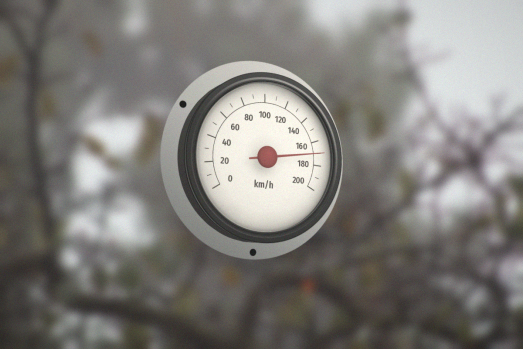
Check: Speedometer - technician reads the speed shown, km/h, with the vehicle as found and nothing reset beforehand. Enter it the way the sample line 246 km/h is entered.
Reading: 170 km/h
